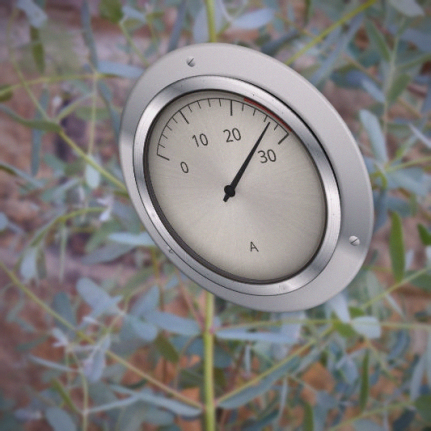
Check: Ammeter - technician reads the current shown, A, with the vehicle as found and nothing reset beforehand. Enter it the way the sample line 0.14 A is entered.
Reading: 27 A
